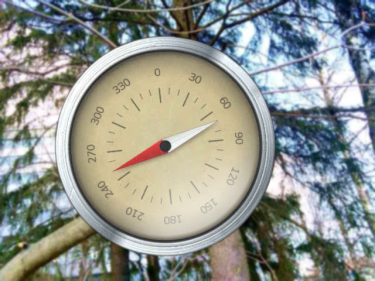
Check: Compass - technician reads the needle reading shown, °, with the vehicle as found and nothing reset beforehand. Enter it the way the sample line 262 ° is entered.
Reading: 250 °
